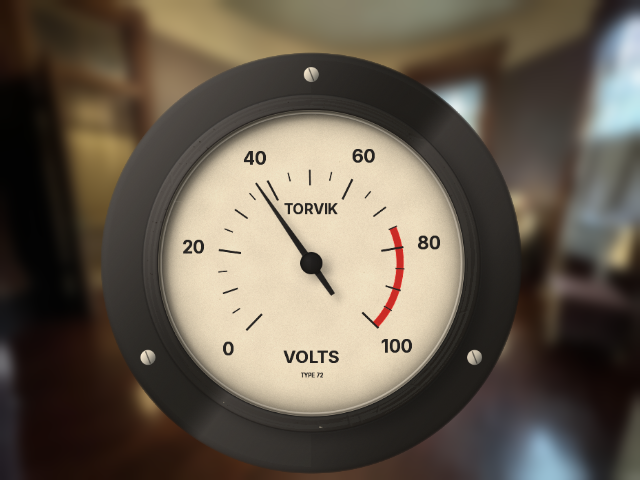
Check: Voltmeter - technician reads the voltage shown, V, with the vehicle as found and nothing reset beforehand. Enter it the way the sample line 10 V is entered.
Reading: 37.5 V
